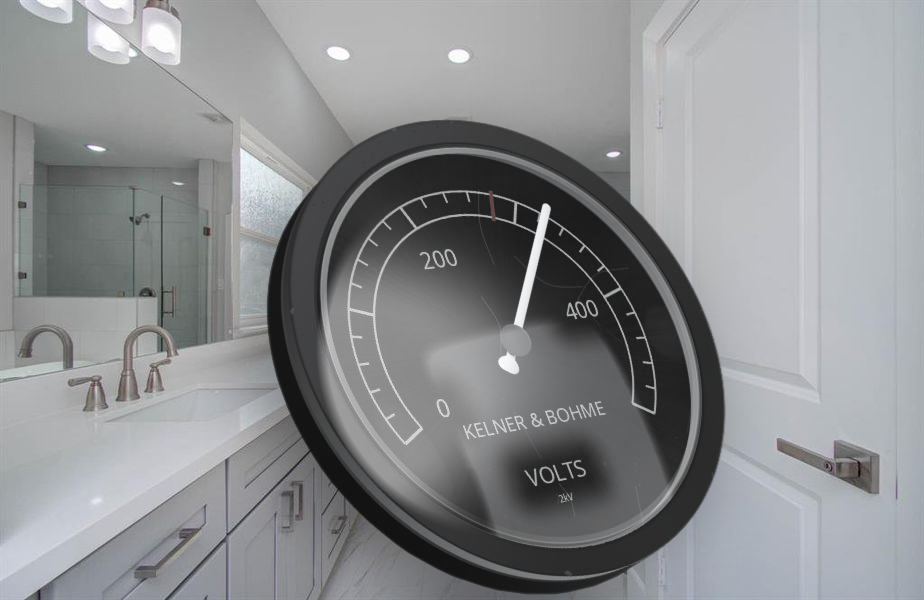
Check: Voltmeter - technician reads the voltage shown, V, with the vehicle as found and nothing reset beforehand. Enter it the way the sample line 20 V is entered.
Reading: 320 V
